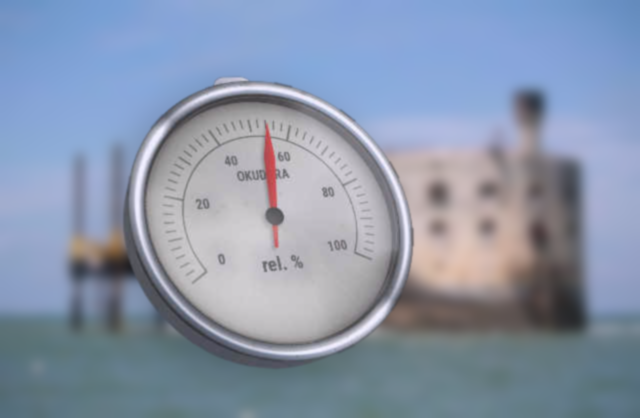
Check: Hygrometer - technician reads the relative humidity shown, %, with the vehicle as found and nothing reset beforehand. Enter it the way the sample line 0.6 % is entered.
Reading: 54 %
